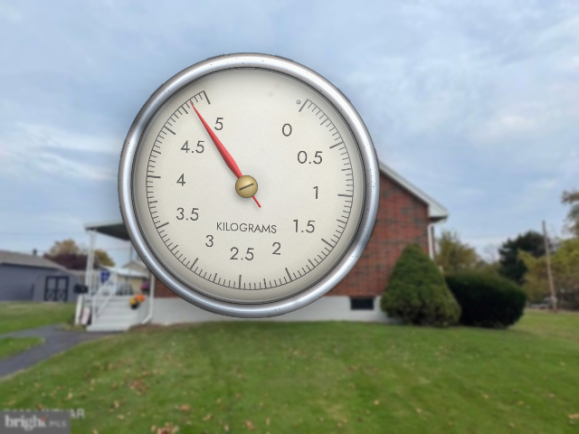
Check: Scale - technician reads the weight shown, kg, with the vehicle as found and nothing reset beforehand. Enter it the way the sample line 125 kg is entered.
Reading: 4.85 kg
